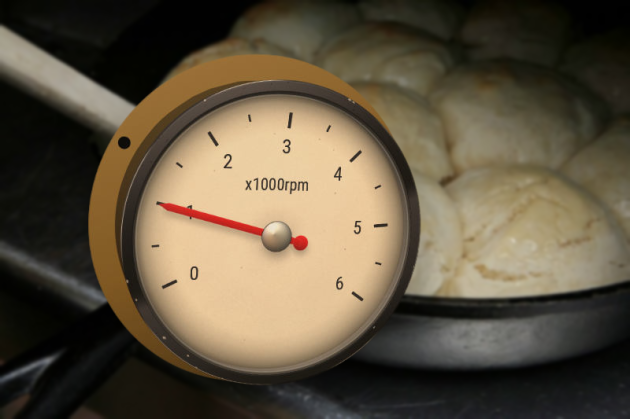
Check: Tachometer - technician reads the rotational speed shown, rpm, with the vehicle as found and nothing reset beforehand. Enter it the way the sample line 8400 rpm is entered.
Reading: 1000 rpm
